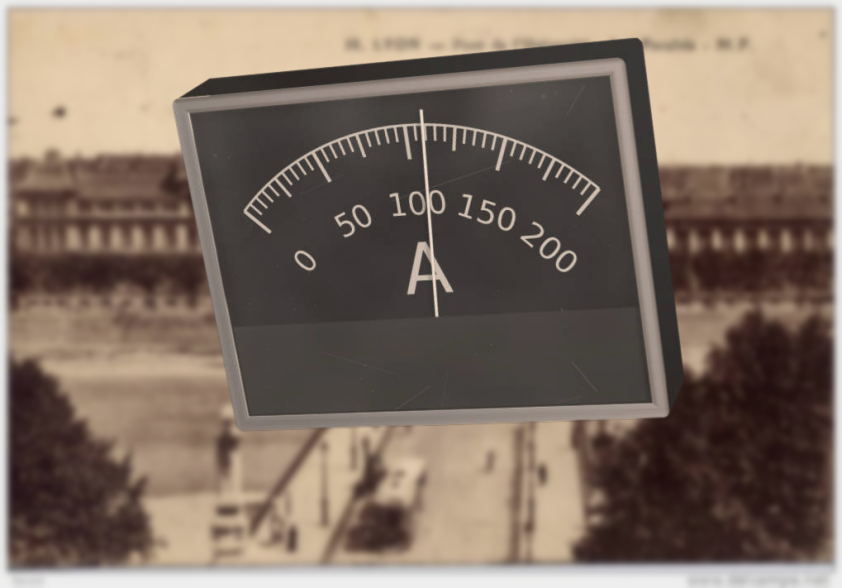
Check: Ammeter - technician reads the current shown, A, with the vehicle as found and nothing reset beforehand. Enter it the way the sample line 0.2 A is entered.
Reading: 110 A
